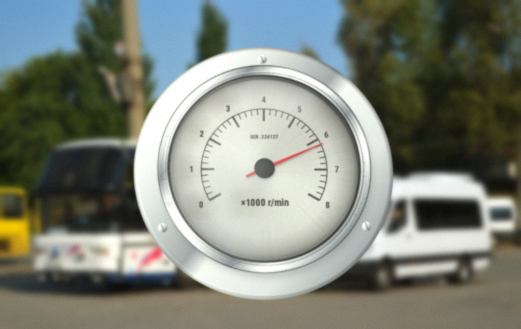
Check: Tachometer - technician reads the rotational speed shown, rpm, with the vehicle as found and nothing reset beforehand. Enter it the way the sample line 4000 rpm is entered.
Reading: 6200 rpm
